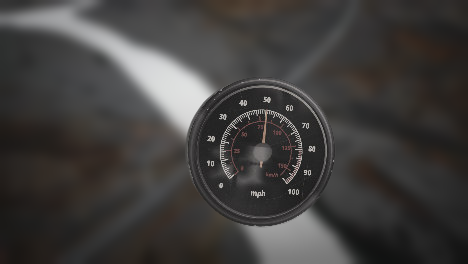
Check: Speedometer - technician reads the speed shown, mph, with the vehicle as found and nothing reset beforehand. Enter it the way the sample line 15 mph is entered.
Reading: 50 mph
